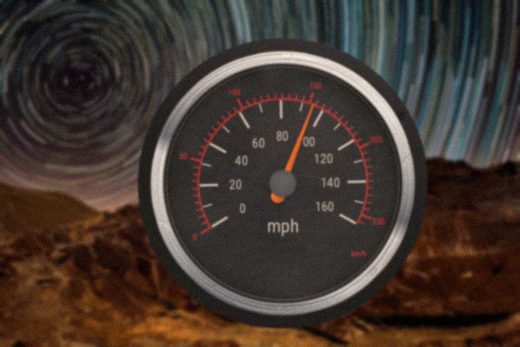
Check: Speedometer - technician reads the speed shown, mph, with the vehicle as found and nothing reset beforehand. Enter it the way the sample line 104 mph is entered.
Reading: 95 mph
